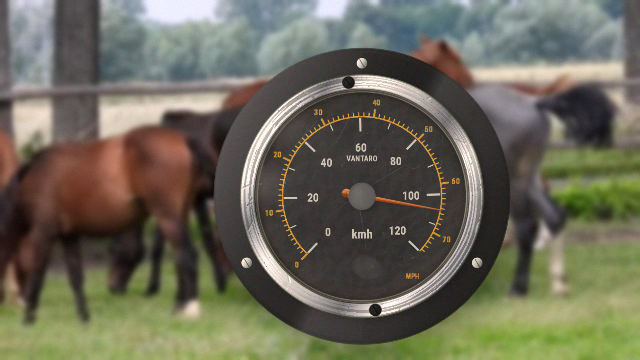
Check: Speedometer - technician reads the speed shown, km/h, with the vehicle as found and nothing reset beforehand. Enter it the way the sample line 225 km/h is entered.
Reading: 105 km/h
